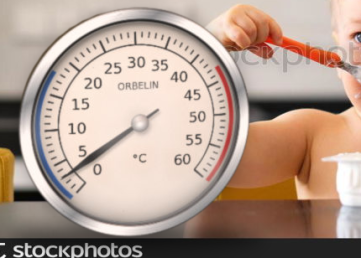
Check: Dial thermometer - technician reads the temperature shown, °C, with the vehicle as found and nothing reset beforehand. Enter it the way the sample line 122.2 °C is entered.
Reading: 3 °C
